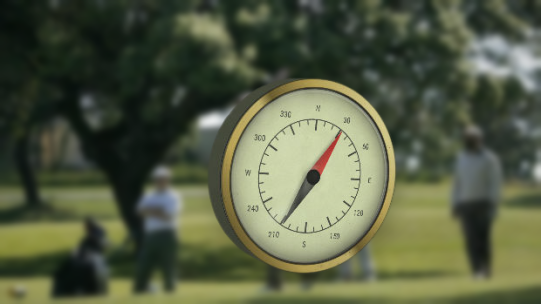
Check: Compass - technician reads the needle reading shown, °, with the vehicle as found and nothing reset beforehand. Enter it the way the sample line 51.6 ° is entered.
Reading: 30 °
